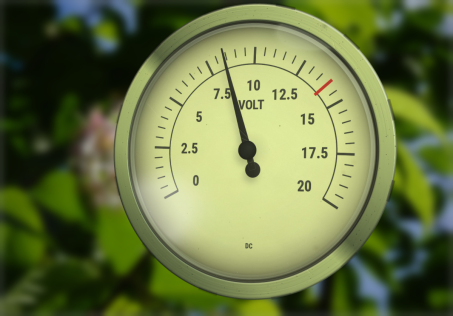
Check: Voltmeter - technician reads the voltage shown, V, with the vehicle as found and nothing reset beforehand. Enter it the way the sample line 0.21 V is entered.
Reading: 8.5 V
